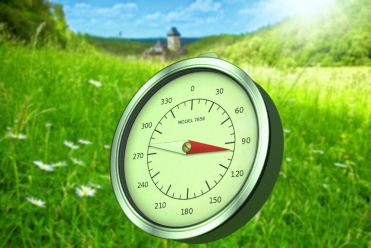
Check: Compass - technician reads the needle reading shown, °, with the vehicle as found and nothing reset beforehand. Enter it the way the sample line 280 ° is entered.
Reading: 100 °
